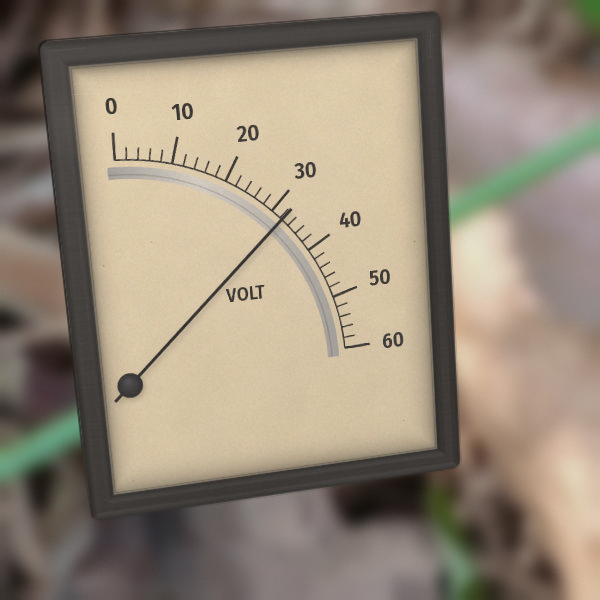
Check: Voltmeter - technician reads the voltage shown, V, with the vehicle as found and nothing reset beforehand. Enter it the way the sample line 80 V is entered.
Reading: 32 V
